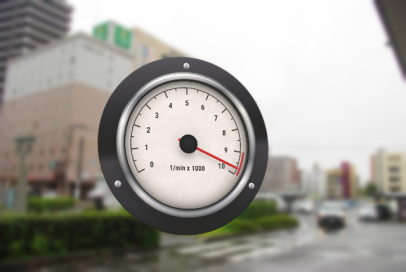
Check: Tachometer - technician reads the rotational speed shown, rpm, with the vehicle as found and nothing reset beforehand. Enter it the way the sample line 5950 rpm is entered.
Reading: 9750 rpm
